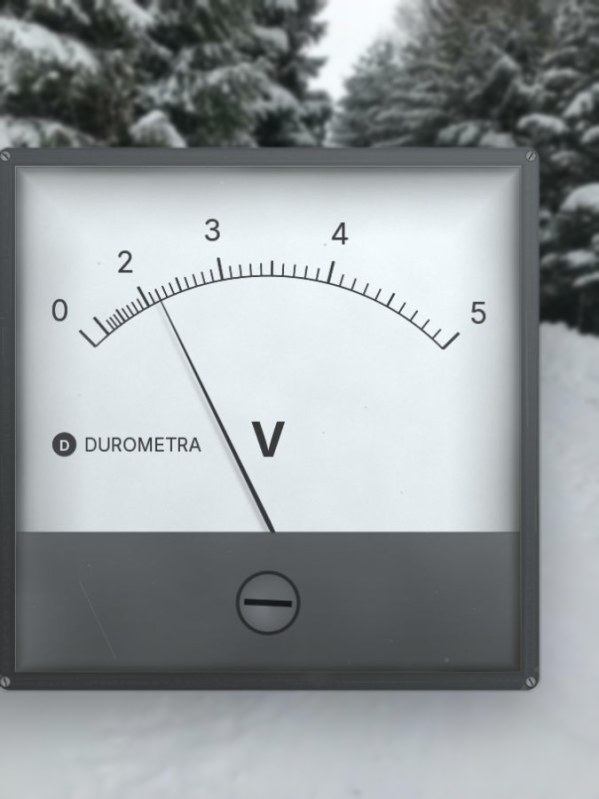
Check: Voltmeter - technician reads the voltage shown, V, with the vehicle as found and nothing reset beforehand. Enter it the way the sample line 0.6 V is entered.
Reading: 2.2 V
